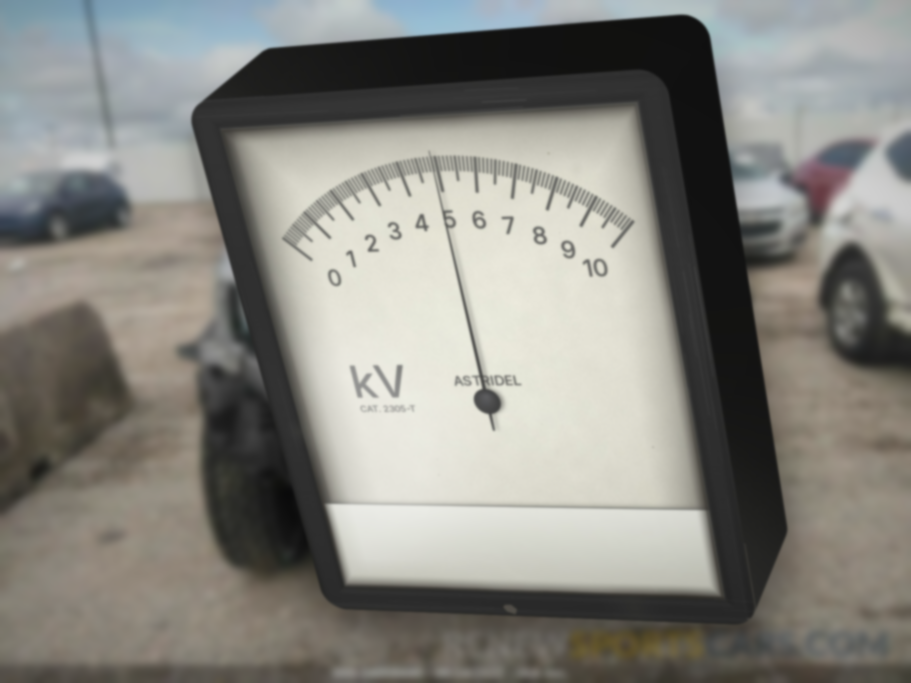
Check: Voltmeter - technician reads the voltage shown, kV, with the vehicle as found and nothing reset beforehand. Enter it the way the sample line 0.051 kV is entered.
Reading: 5 kV
